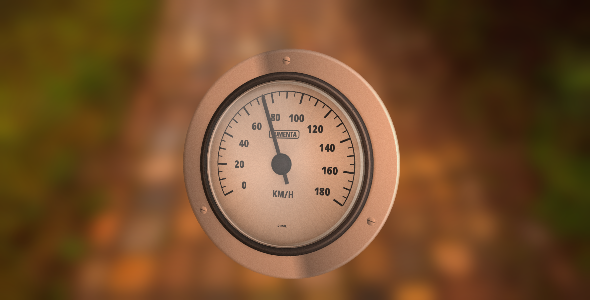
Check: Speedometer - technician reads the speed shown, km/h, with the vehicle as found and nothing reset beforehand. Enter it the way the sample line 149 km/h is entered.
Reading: 75 km/h
